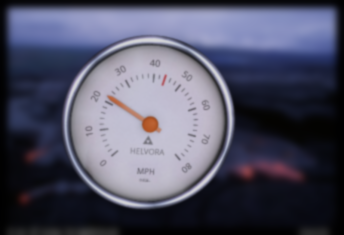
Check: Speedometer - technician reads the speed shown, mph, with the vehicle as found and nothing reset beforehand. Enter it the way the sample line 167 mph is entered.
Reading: 22 mph
